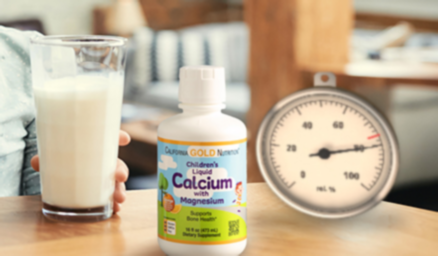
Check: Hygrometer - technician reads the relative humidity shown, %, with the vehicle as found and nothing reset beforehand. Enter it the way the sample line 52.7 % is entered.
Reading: 80 %
